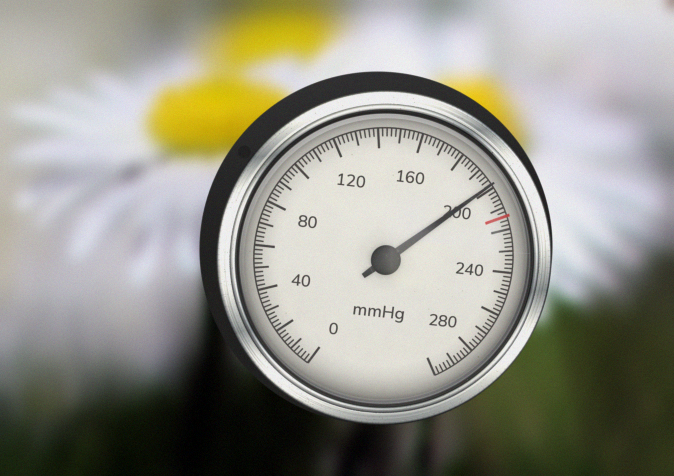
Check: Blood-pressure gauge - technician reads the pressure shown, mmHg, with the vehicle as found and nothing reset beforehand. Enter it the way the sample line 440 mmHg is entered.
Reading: 198 mmHg
